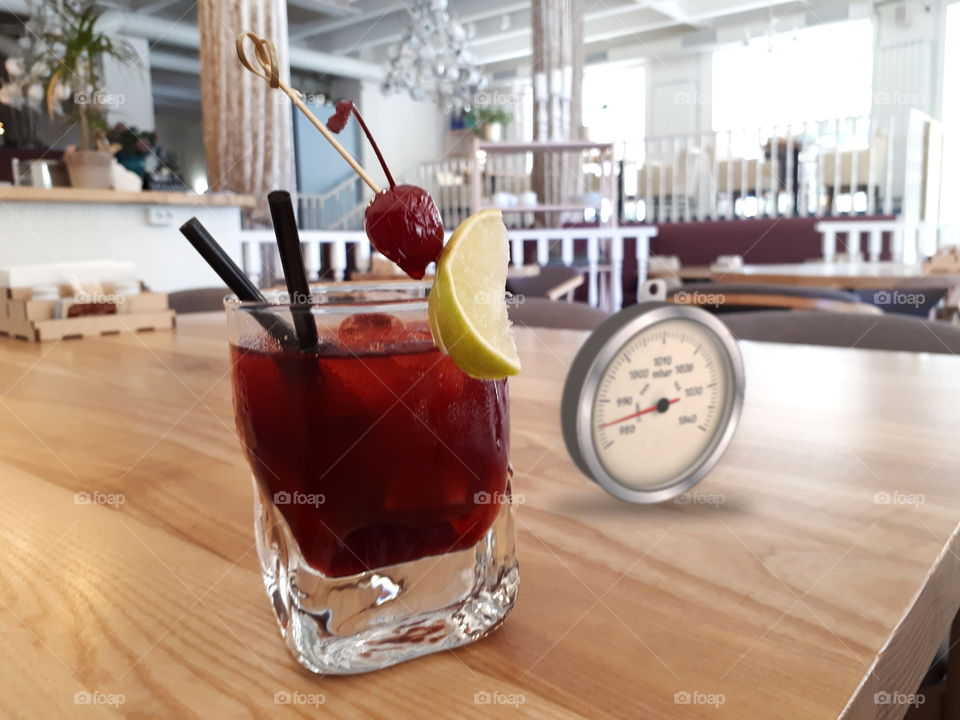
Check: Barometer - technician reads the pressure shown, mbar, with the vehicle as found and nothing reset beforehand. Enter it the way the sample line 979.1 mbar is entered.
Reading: 985 mbar
